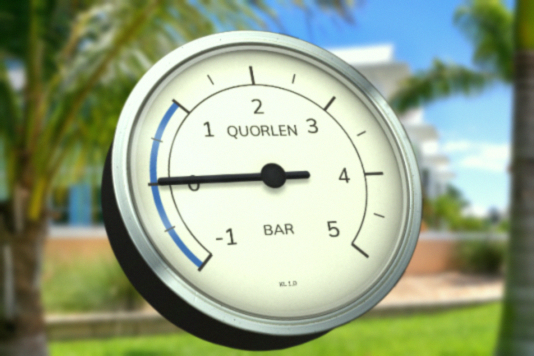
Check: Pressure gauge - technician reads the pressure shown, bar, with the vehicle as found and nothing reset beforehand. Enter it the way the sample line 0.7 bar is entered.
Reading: 0 bar
